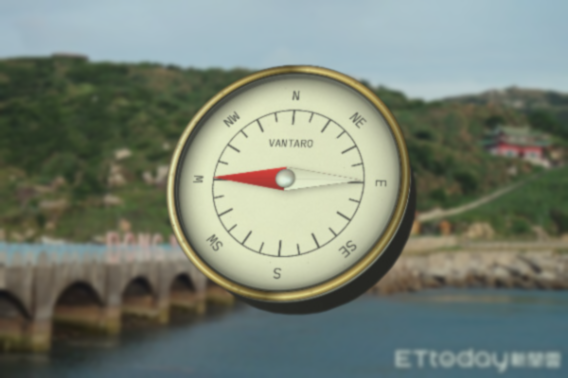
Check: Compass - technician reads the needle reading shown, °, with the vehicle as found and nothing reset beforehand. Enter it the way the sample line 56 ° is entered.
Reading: 270 °
